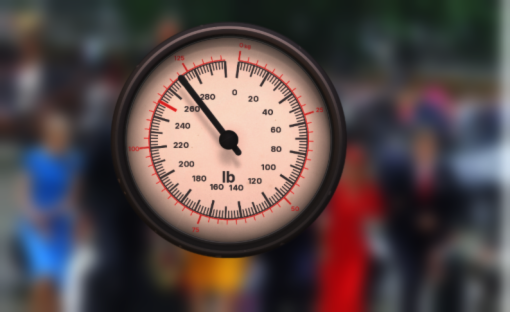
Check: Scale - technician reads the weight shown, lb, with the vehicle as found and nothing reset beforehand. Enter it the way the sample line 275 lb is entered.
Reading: 270 lb
